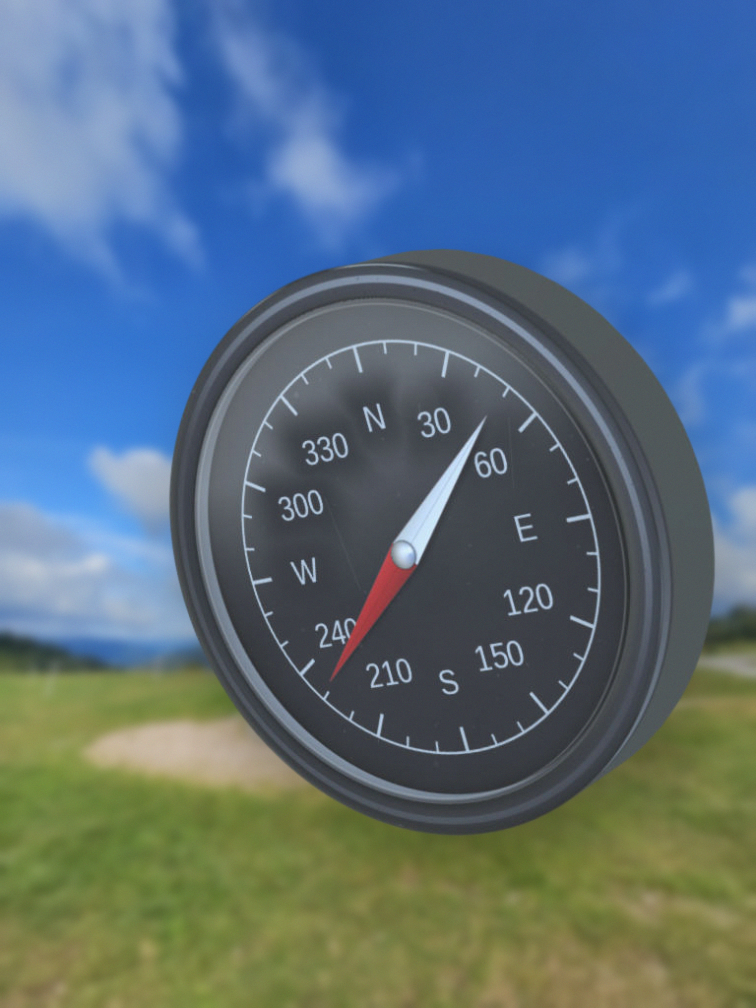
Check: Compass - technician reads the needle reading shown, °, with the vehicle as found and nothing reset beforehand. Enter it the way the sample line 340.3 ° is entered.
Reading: 230 °
